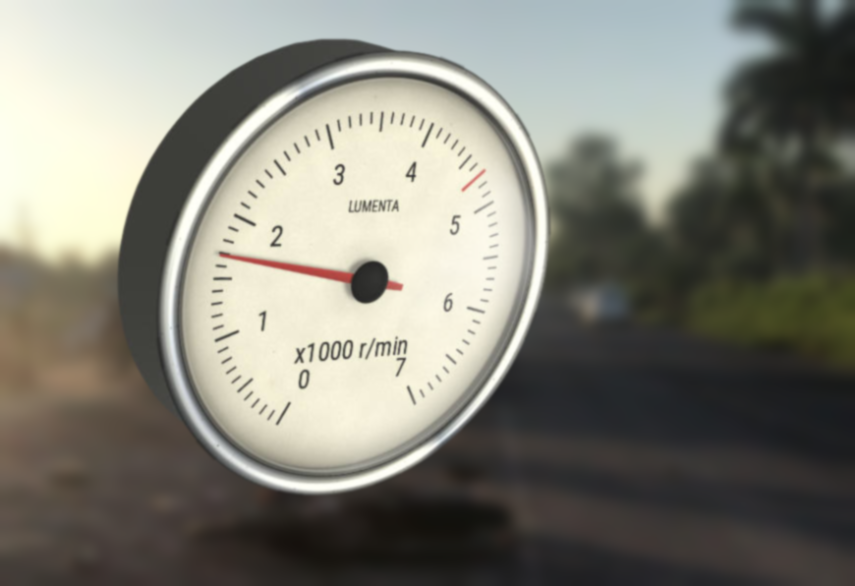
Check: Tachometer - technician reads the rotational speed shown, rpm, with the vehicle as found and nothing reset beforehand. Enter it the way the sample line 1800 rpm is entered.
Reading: 1700 rpm
